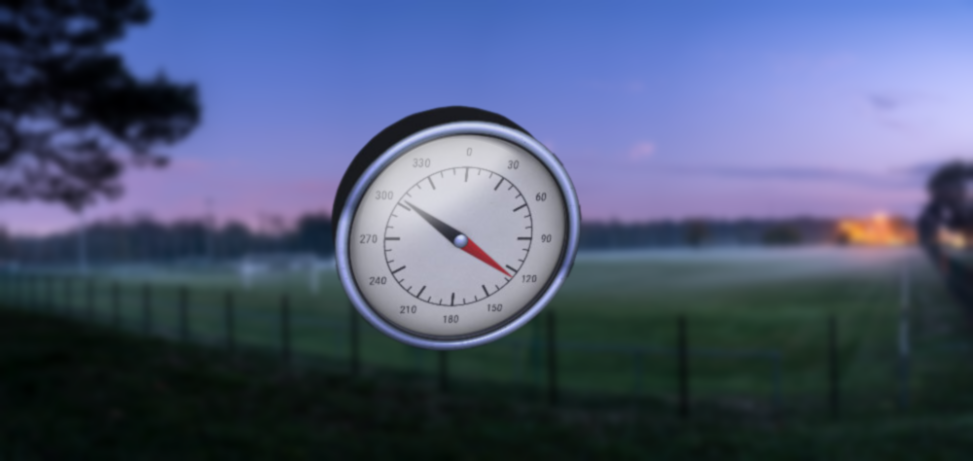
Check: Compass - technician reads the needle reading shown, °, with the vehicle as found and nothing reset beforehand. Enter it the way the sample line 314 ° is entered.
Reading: 125 °
